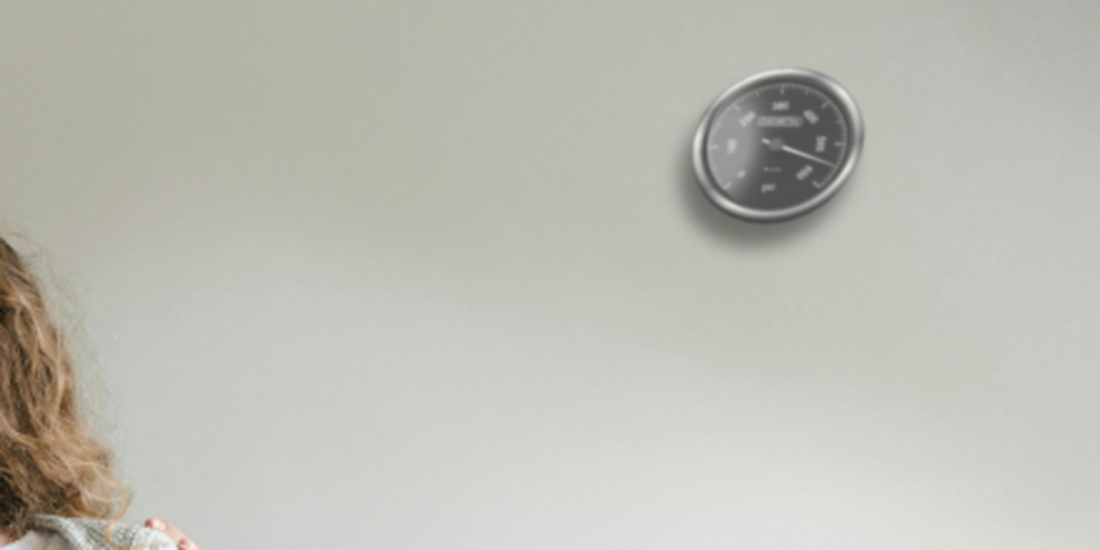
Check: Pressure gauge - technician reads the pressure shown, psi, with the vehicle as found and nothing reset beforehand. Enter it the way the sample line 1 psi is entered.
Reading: 550 psi
